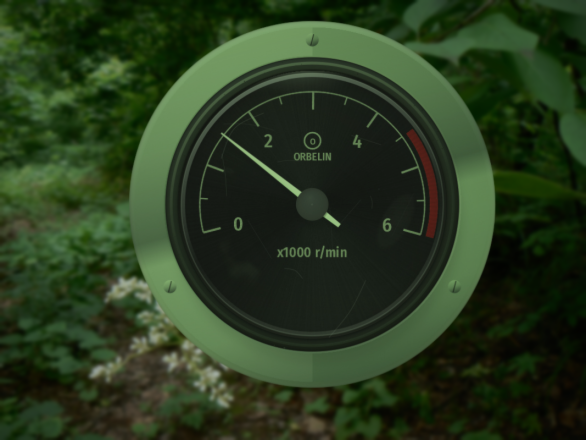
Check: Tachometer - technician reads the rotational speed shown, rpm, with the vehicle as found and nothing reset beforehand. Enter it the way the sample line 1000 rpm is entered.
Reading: 1500 rpm
